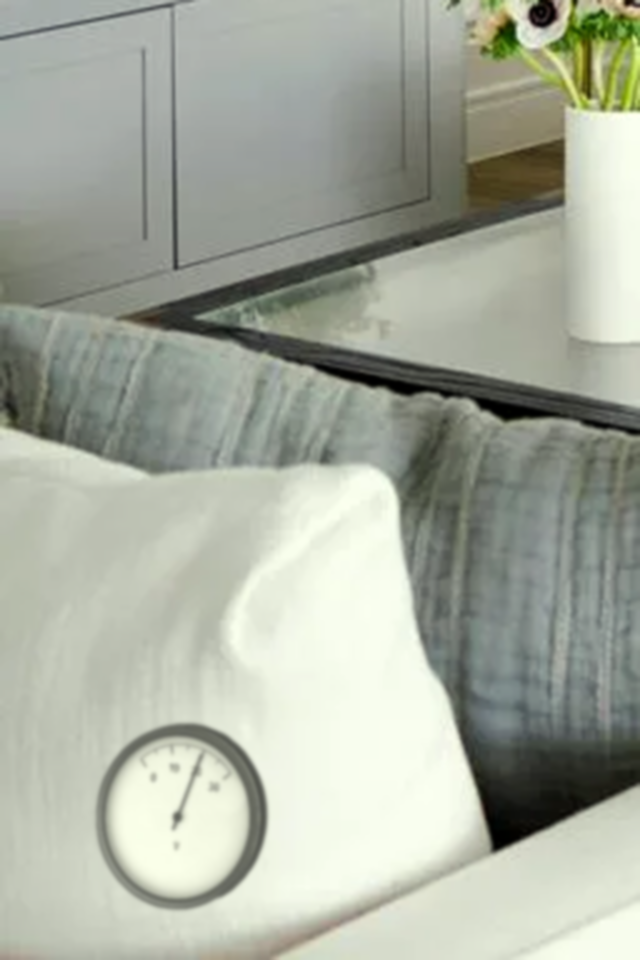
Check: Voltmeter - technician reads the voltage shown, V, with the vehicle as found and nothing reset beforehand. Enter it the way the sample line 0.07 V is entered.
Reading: 20 V
